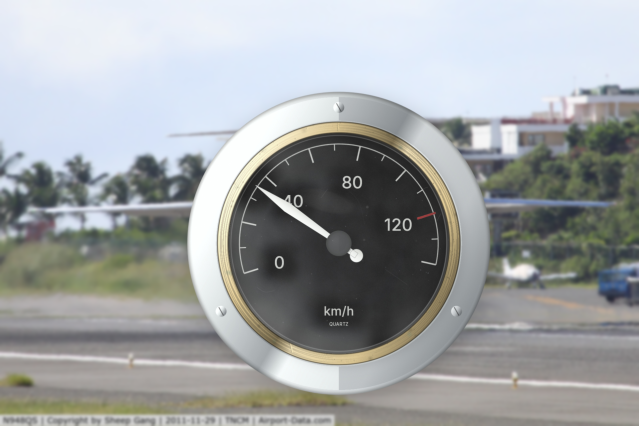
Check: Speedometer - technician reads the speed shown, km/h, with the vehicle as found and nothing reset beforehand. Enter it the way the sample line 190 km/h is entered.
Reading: 35 km/h
